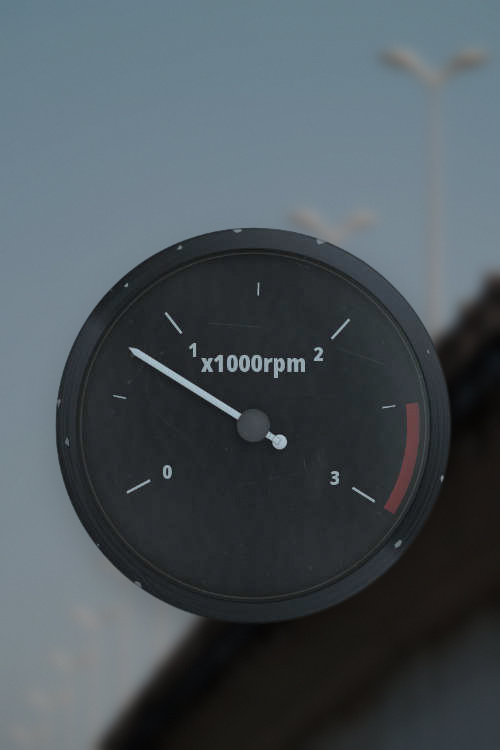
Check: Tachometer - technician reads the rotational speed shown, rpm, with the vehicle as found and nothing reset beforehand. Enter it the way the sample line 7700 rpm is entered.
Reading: 750 rpm
